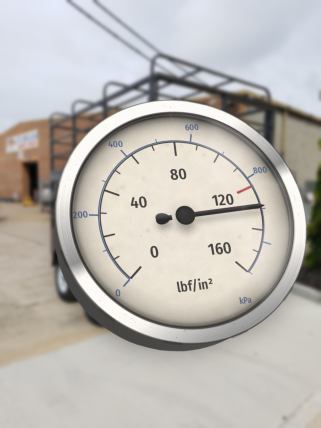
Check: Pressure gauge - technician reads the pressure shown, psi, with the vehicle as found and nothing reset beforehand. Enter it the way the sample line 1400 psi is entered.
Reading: 130 psi
